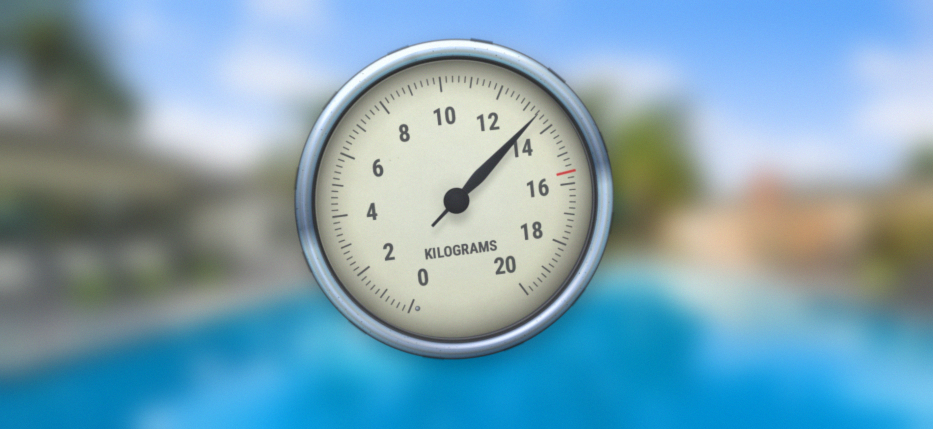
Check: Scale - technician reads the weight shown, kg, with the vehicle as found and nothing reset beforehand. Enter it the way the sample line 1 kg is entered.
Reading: 13.4 kg
